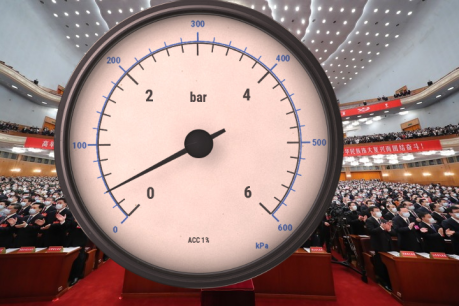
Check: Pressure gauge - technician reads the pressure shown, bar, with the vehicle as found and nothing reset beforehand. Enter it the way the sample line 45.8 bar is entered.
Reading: 0.4 bar
